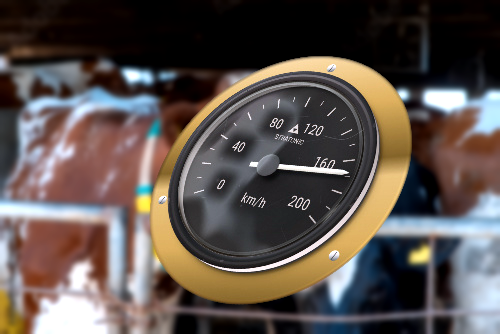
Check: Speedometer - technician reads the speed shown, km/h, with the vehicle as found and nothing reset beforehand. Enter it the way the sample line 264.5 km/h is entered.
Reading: 170 km/h
